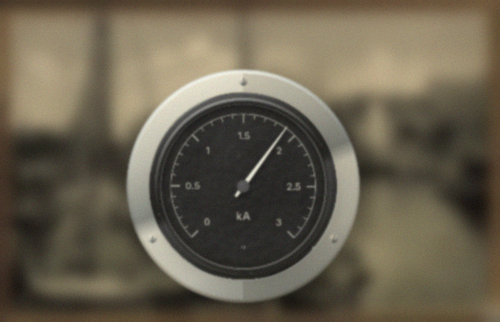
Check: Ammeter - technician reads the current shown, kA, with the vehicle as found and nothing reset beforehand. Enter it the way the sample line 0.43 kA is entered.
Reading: 1.9 kA
